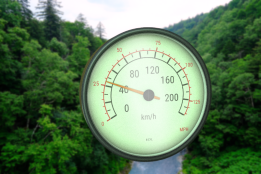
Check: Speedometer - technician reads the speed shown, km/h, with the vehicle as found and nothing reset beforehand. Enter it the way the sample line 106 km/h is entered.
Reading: 45 km/h
